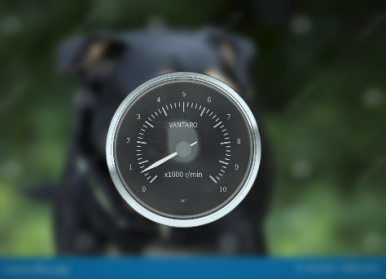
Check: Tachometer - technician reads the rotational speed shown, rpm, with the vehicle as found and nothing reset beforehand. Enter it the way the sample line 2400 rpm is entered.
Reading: 600 rpm
